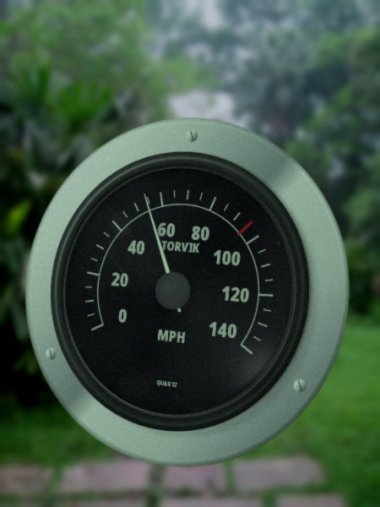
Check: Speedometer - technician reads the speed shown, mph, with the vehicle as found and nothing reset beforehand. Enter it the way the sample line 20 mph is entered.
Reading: 55 mph
